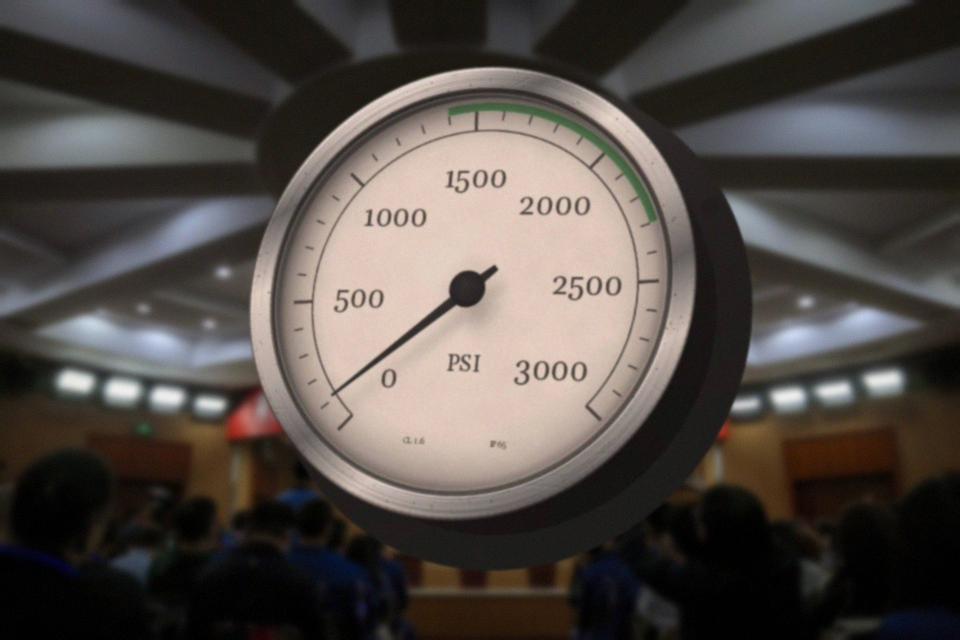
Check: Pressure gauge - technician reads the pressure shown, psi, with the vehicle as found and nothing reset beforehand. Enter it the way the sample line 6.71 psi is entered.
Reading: 100 psi
